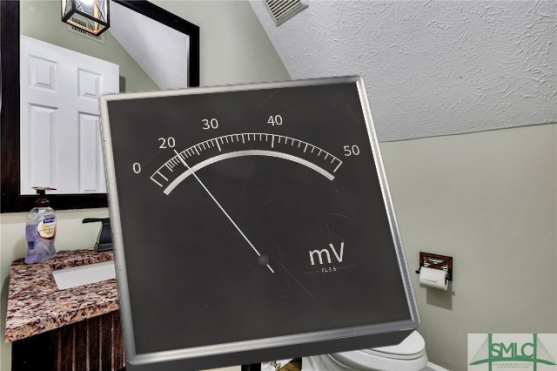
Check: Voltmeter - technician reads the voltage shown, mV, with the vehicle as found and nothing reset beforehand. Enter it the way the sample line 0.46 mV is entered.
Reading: 20 mV
